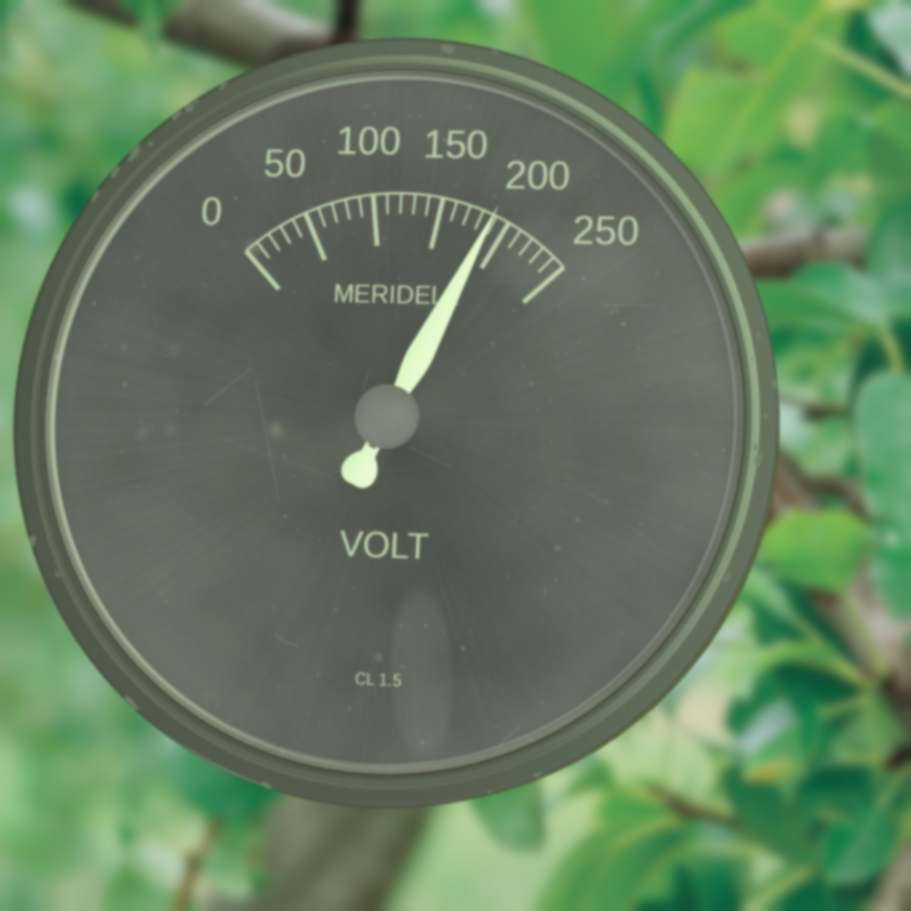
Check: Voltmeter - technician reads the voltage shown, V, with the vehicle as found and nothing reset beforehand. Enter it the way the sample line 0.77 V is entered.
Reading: 190 V
